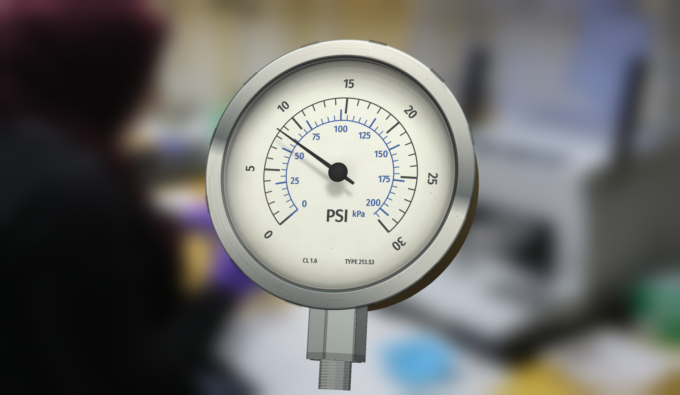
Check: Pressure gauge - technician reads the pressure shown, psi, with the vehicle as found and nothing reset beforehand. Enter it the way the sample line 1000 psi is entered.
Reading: 8.5 psi
